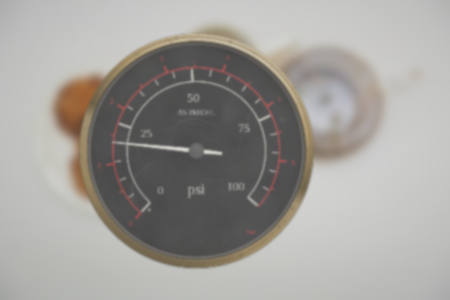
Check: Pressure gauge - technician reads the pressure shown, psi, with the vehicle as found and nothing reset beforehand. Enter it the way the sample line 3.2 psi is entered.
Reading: 20 psi
